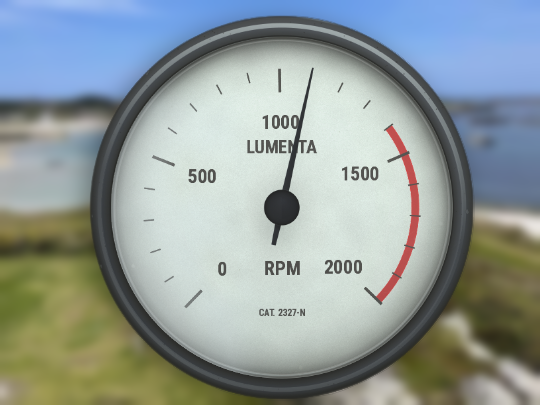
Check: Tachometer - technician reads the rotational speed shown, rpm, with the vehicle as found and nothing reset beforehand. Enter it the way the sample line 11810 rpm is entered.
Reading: 1100 rpm
